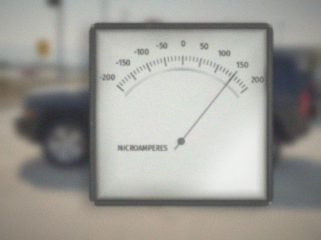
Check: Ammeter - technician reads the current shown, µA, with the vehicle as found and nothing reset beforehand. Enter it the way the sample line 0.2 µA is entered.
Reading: 150 µA
